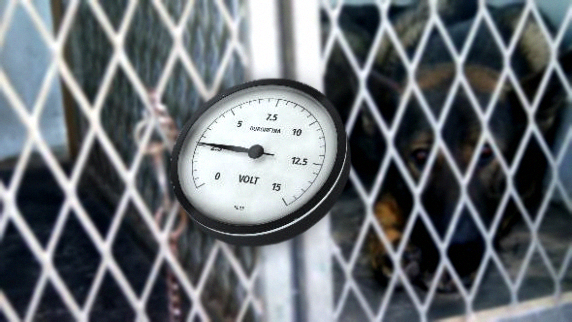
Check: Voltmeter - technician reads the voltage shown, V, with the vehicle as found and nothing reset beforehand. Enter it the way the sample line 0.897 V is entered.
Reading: 2.5 V
